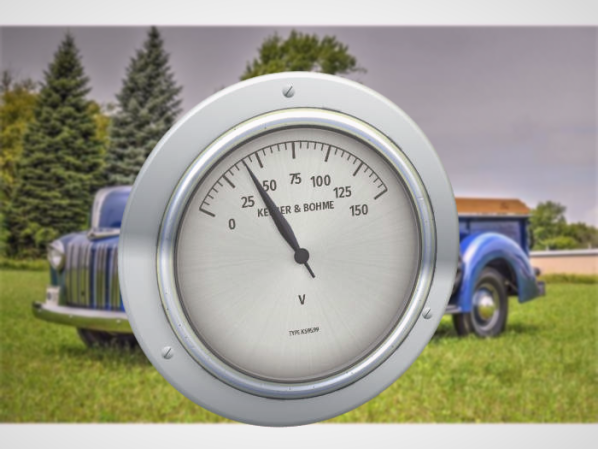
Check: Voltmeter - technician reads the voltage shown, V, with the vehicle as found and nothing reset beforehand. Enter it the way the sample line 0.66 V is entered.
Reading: 40 V
